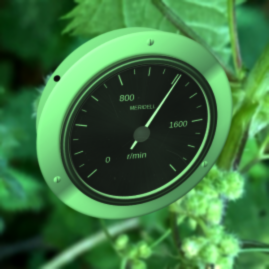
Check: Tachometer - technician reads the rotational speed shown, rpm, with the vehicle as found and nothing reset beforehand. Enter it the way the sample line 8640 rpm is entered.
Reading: 1200 rpm
